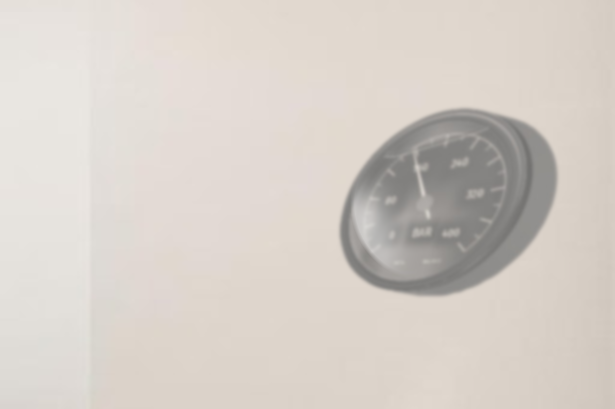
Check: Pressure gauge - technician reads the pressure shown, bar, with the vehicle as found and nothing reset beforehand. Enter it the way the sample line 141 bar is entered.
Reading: 160 bar
